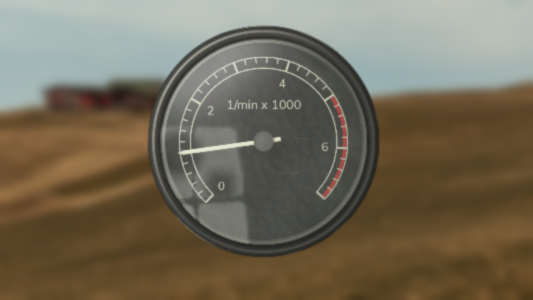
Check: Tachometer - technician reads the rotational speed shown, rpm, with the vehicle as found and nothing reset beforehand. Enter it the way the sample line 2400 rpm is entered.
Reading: 1000 rpm
